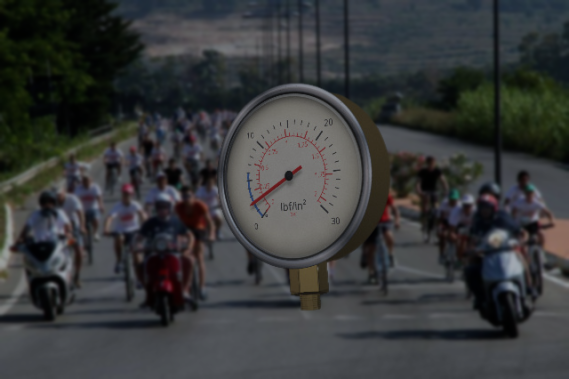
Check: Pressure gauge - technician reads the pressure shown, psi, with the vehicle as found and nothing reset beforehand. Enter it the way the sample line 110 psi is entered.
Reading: 2 psi
